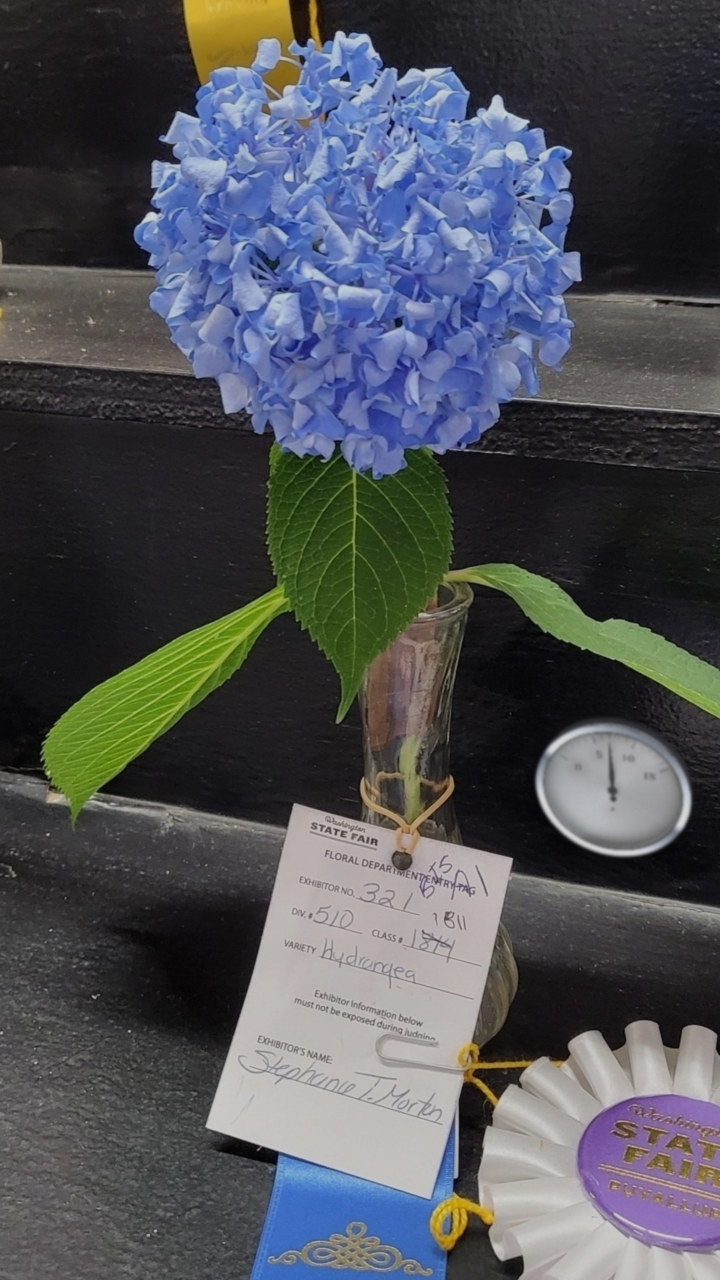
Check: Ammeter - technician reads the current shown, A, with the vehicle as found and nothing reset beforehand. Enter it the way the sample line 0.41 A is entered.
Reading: 7 A
